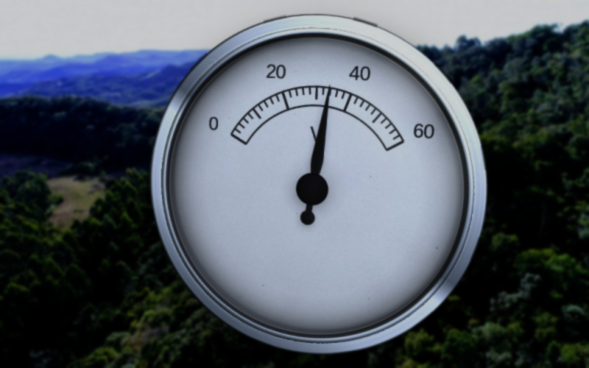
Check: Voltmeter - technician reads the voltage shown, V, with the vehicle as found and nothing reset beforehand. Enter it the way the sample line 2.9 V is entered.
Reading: 34 V
